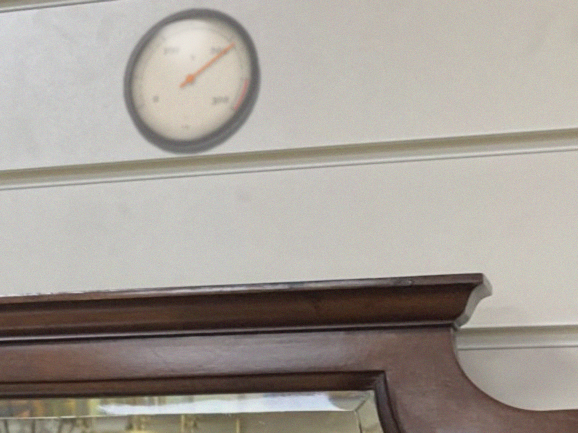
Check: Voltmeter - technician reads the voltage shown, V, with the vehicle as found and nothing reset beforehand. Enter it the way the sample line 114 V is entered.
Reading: 210 V
